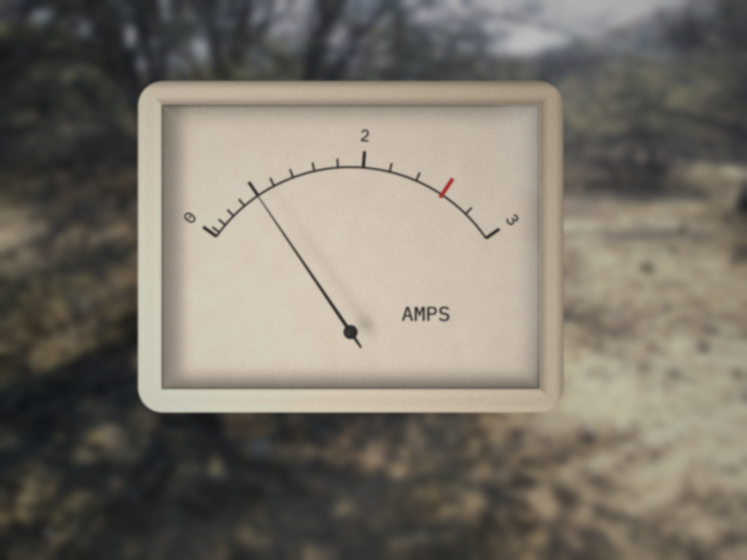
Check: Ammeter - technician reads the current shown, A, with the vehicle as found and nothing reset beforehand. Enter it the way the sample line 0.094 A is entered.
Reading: 1 A
